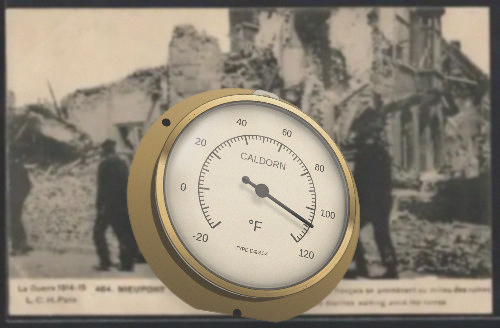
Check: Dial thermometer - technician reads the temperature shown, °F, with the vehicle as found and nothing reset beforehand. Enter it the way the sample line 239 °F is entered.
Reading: 110 °F
